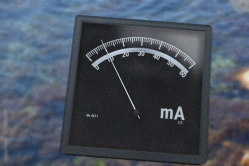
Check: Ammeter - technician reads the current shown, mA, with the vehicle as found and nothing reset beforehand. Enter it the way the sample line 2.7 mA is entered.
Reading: 10 mA
